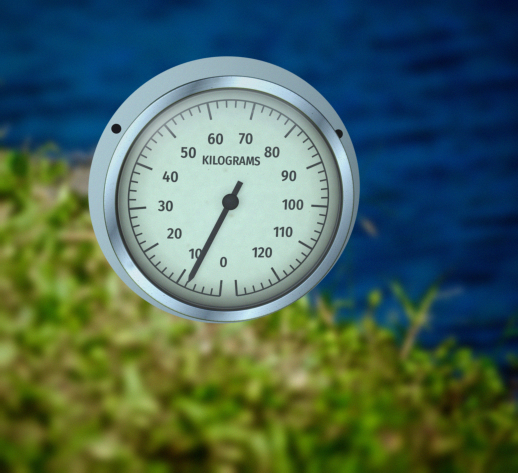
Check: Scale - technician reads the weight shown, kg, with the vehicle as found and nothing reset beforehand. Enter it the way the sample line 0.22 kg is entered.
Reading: 8 kg
